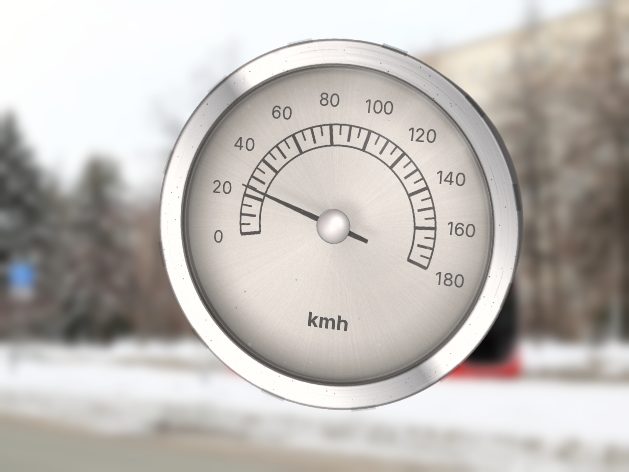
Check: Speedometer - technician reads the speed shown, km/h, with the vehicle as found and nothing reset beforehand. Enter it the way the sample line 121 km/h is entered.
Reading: 25 km/h
